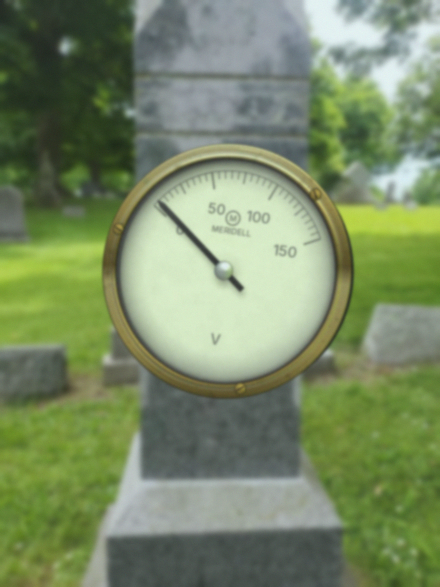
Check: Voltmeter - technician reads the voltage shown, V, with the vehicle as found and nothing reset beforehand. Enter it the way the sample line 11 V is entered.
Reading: 5 V
